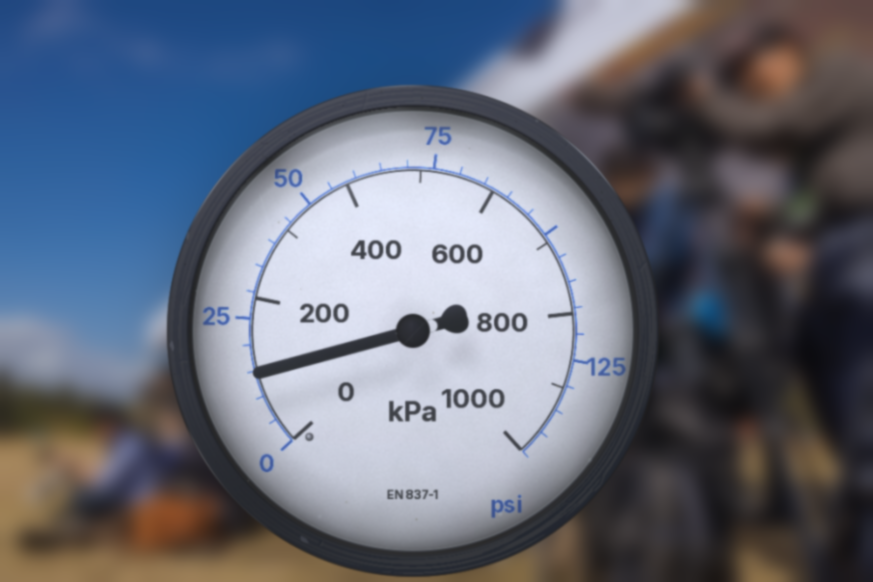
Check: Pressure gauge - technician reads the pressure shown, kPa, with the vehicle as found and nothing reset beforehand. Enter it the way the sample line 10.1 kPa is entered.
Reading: 100 kPa
